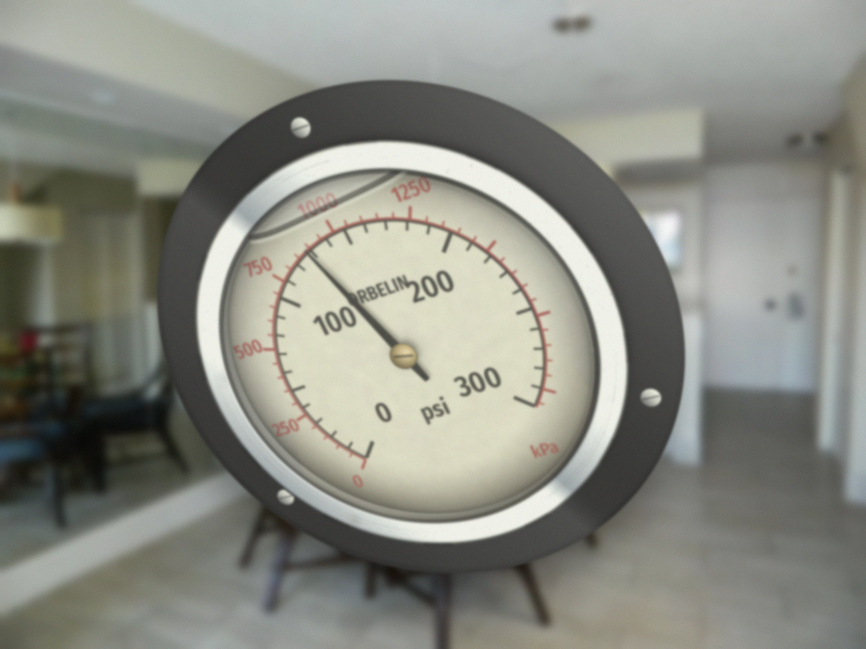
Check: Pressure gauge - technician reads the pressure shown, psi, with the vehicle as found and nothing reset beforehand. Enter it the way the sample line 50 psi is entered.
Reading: 130 psi
